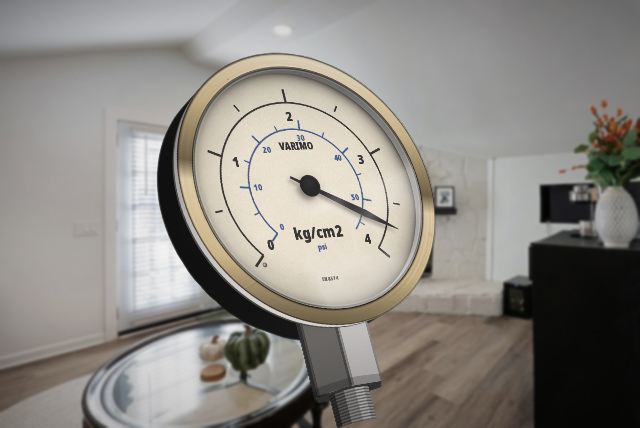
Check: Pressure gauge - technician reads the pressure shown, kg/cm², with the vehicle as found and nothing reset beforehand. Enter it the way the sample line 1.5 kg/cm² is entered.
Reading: 3.75 kg/cm²
